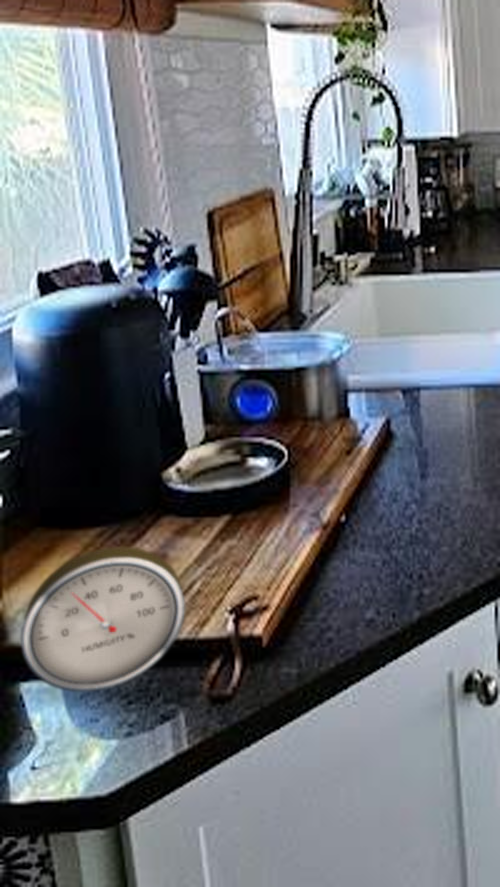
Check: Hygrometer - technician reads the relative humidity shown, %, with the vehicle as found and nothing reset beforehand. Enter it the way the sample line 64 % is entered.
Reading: 32 %
